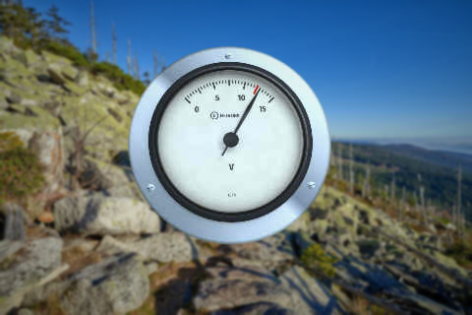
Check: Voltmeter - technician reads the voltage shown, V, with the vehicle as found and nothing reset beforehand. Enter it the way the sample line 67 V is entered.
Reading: 12.5 V
